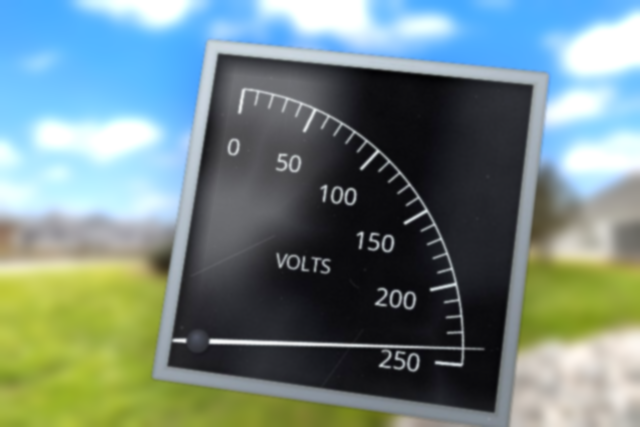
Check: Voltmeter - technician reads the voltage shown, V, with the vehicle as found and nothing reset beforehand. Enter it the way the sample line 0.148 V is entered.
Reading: 240 V
